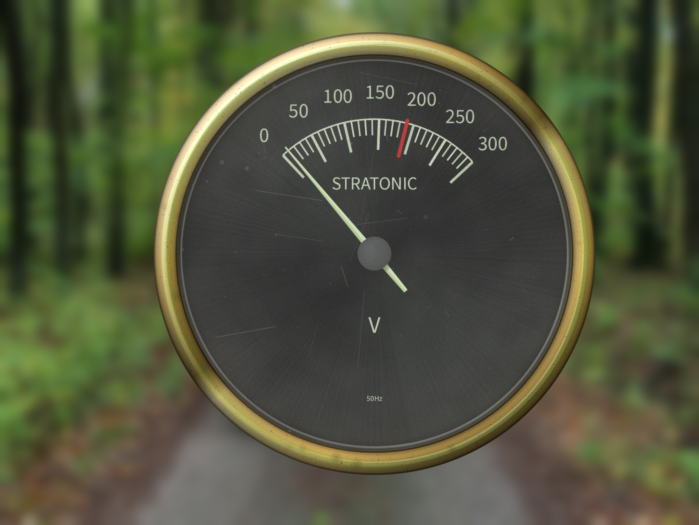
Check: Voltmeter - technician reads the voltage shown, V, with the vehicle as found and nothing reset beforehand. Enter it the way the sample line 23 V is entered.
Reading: 10 V
